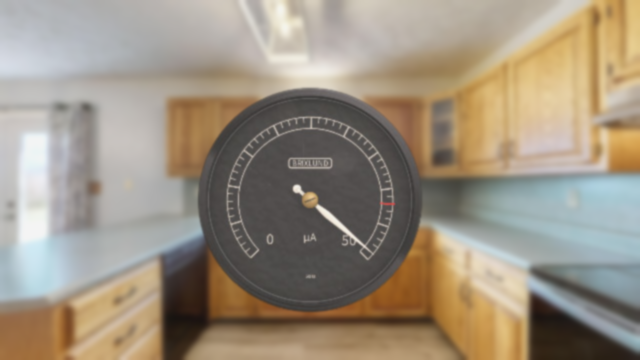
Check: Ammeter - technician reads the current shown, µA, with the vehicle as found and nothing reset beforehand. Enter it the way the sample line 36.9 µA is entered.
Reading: 49 µA
